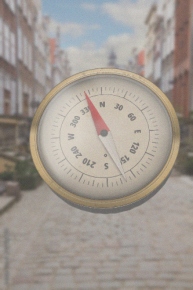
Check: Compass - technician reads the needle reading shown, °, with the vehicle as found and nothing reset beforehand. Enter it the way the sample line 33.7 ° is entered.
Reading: 340 °
